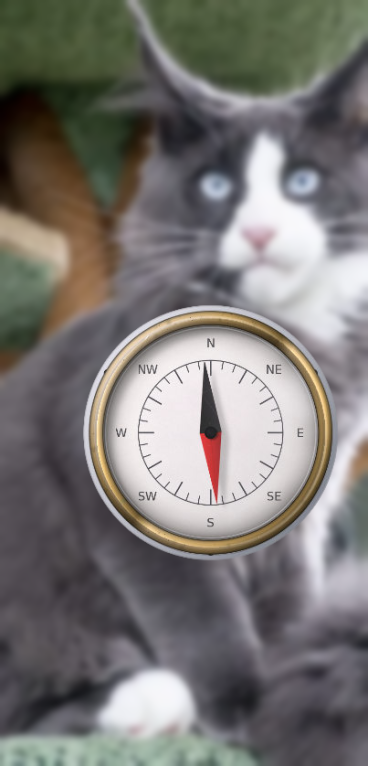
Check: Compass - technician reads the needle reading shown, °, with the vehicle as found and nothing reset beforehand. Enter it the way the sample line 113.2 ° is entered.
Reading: 175 °
